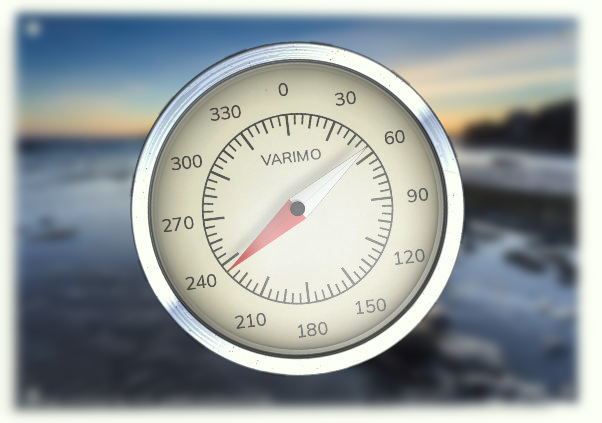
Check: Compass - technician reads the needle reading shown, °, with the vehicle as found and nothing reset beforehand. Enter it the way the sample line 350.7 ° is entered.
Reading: 235 °
